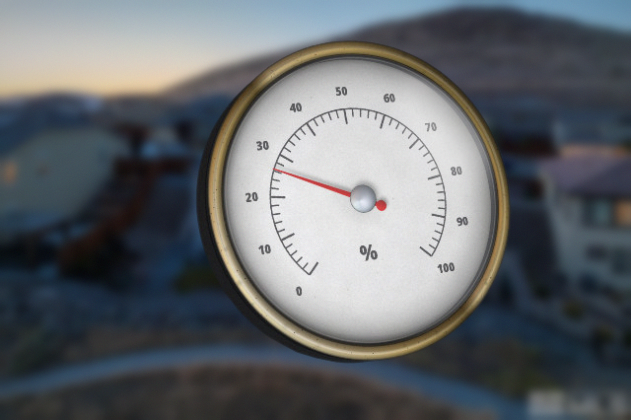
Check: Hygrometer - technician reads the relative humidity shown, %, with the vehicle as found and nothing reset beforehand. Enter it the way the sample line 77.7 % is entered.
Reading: 26 %
